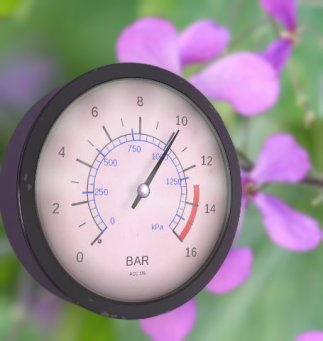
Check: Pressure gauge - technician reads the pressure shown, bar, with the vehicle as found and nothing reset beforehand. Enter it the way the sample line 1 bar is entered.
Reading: 10 bar
